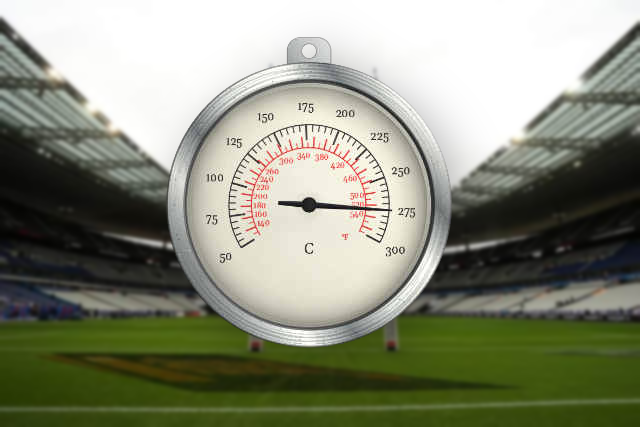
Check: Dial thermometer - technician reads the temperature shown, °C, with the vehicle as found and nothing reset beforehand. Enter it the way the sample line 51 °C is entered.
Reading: 275 °C
